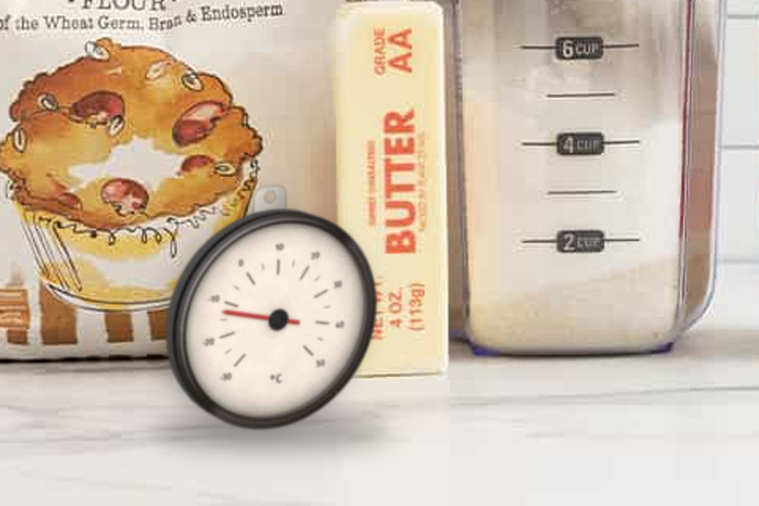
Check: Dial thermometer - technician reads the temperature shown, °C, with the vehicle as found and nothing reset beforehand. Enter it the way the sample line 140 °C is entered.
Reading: -12.5 °C
